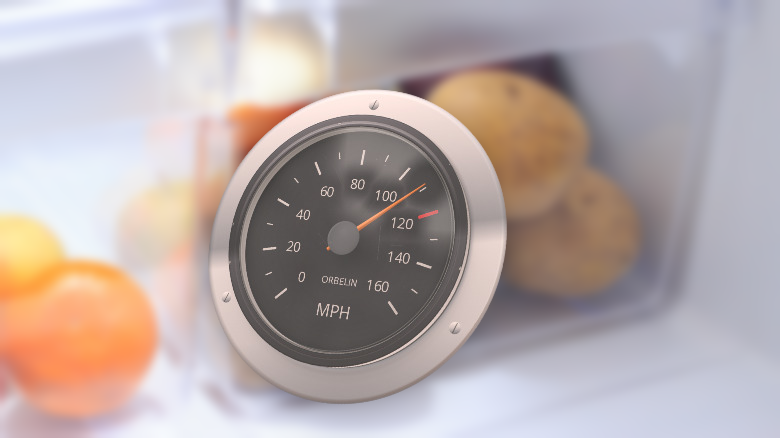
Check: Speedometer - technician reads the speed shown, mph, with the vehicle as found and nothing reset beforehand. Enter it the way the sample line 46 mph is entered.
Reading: 110 mph
